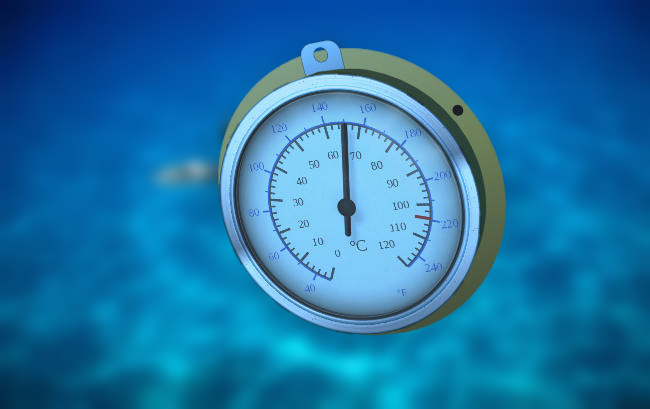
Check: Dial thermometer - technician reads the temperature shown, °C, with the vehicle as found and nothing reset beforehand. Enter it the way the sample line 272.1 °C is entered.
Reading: 66 °C
